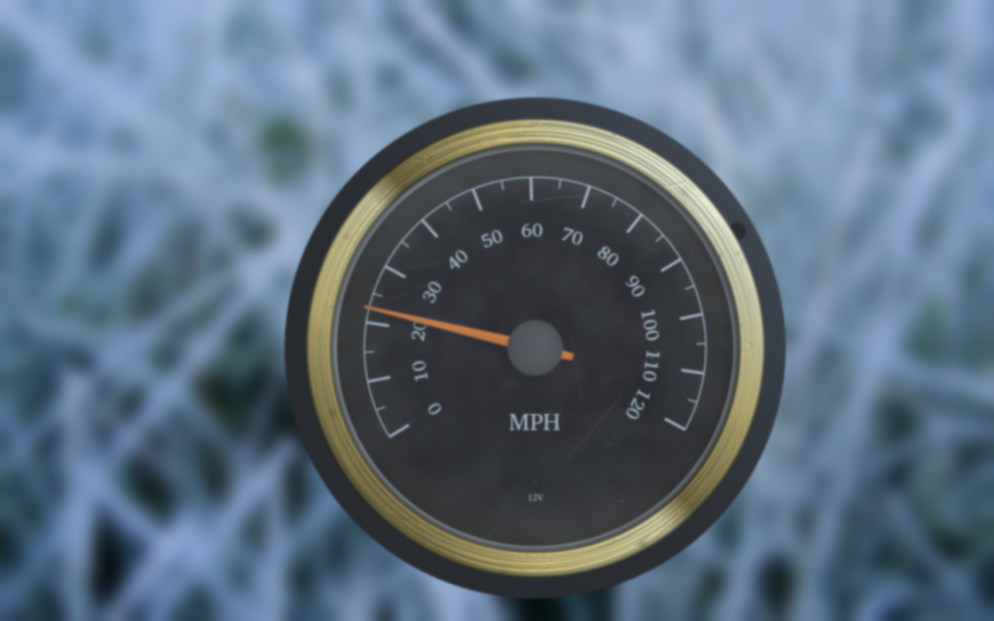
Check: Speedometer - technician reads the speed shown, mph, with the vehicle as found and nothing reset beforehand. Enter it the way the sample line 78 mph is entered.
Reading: 22.5 mph
